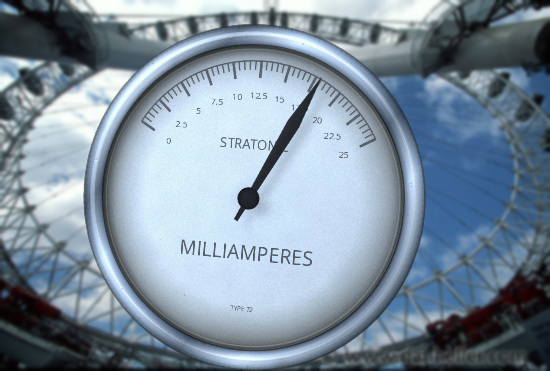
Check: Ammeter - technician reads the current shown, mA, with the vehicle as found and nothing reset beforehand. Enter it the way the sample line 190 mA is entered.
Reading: 18 mA
